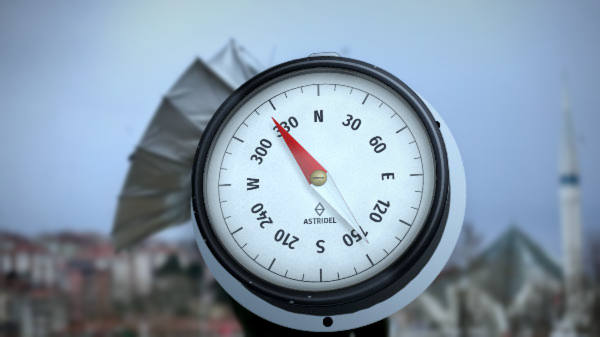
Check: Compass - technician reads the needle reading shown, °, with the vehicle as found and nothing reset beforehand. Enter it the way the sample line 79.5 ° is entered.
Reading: 325 °
